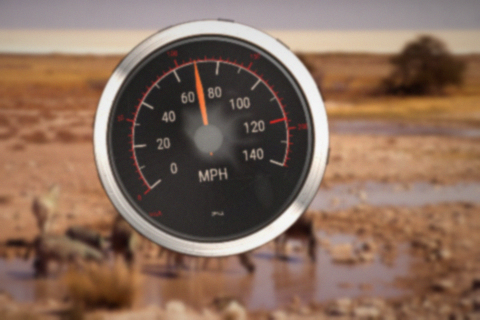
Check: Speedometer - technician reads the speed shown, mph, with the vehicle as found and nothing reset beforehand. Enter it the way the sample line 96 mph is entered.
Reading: 70 mph
